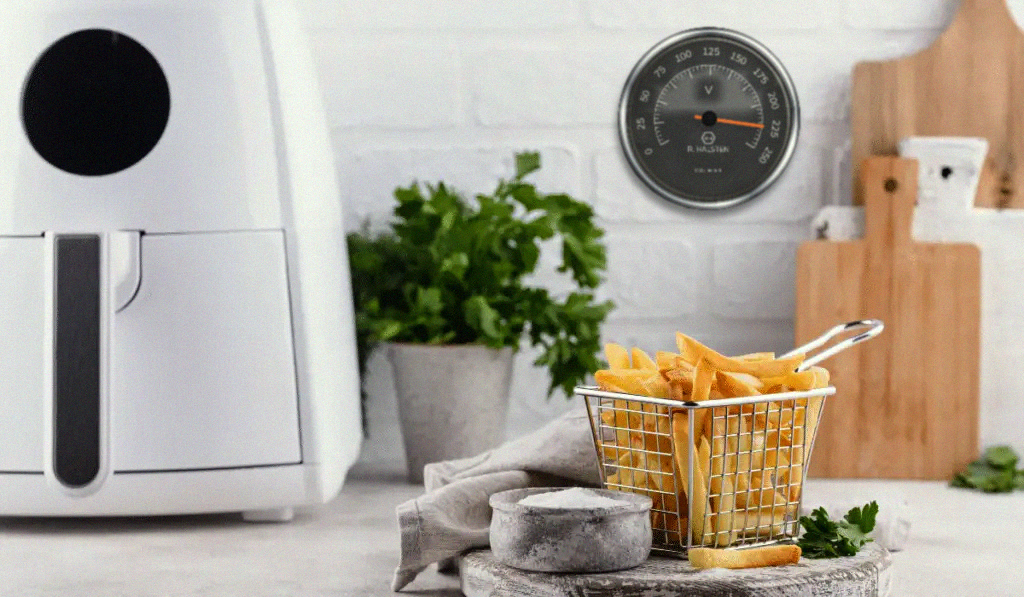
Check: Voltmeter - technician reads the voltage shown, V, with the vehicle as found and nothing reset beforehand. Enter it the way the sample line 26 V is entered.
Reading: 225 V
